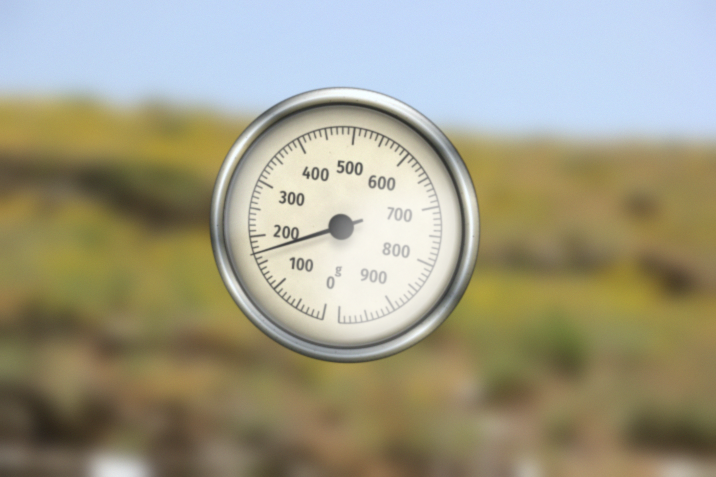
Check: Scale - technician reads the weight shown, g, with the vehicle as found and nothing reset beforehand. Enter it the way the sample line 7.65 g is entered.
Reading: 170 g
